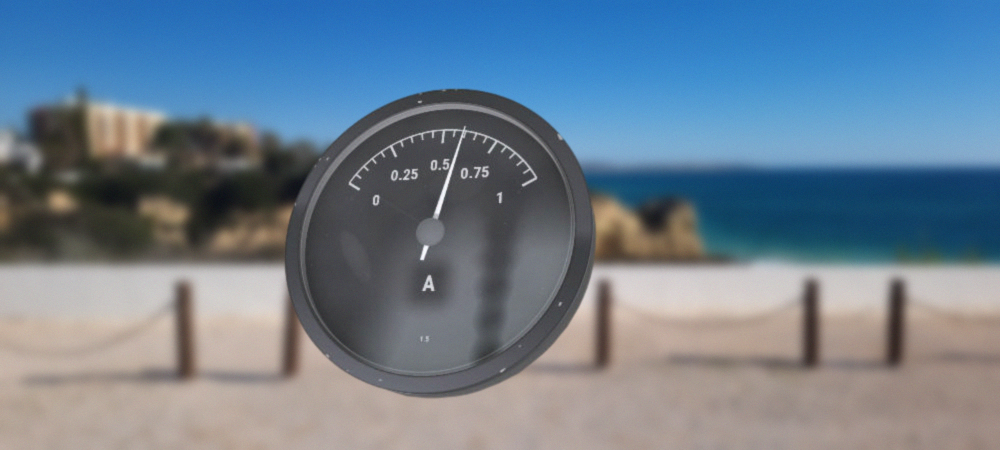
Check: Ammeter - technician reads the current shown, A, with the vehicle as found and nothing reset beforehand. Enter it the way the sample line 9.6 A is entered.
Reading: 0.6 A
